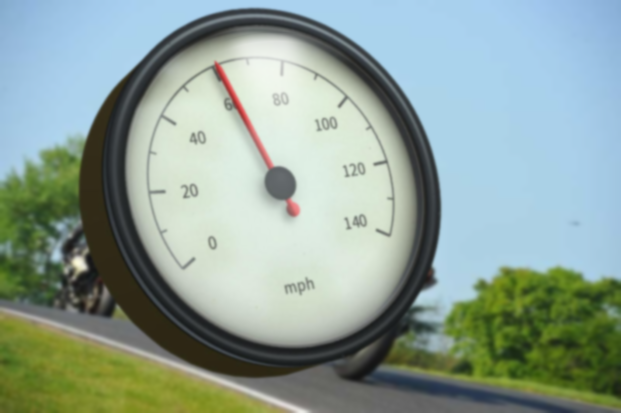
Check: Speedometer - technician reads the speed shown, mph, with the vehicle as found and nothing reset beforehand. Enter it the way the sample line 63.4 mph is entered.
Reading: 60 mph
